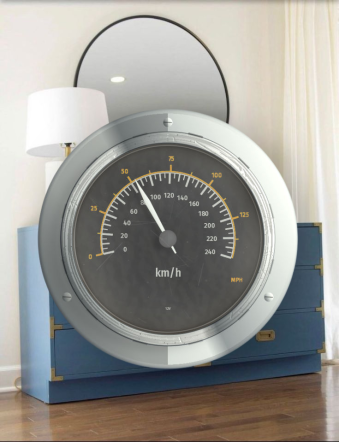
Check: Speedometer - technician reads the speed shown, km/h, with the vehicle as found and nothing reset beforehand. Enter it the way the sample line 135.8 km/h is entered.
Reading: 85 km/h
